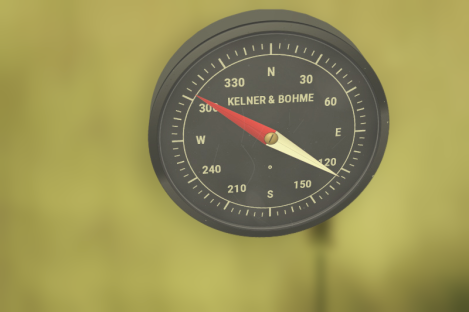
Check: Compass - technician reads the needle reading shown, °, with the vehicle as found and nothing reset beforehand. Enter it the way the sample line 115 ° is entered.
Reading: 305 °
